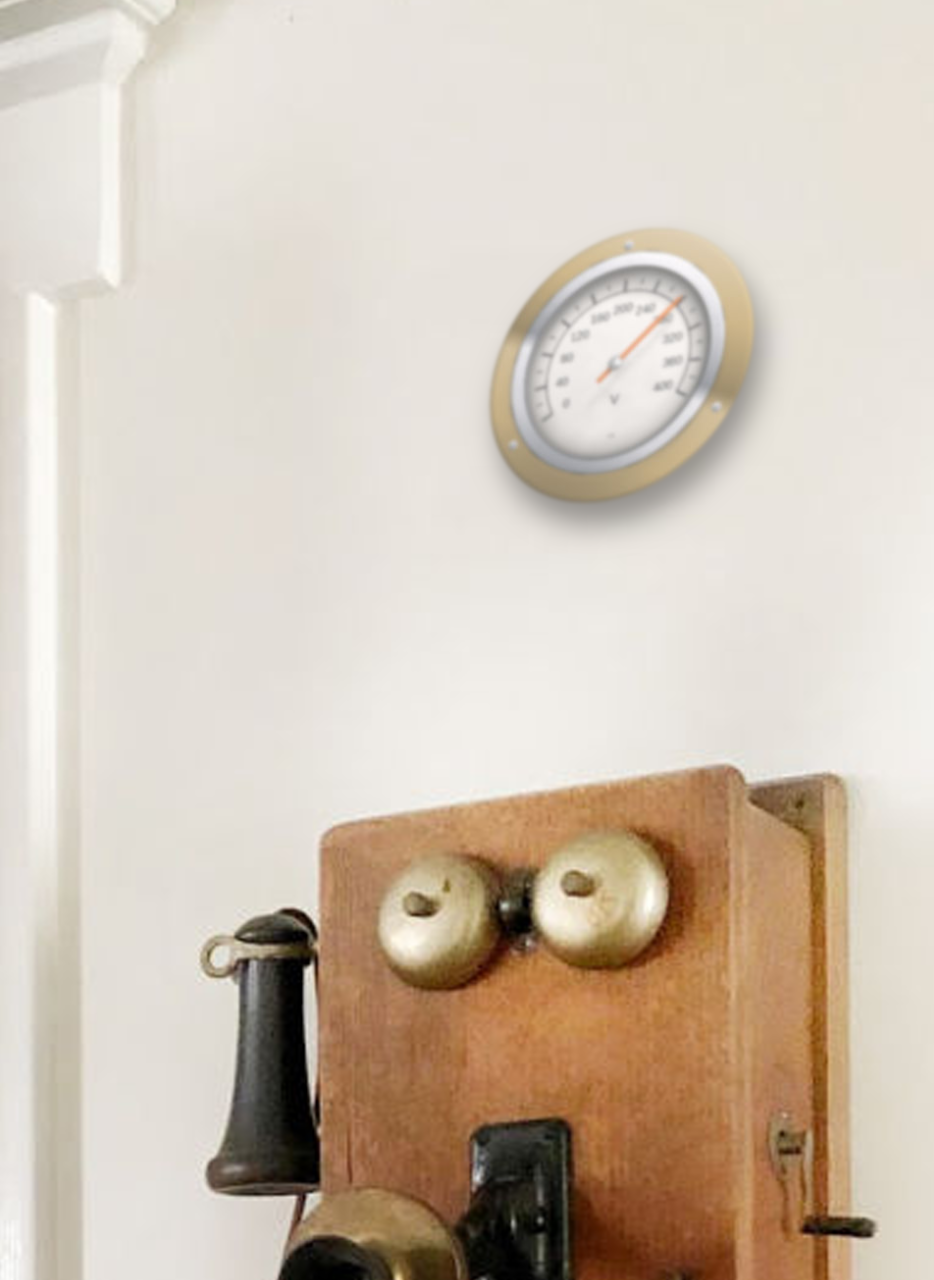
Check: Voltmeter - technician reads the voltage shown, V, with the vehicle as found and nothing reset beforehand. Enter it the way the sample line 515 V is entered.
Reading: 280 V
